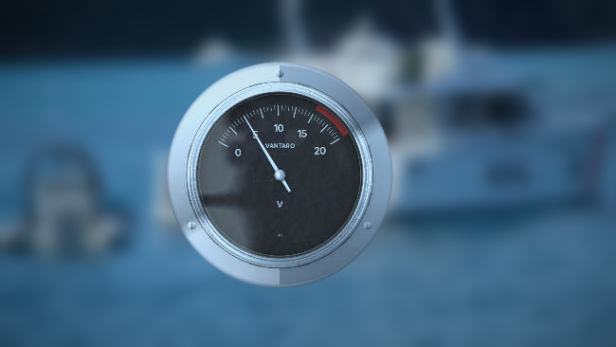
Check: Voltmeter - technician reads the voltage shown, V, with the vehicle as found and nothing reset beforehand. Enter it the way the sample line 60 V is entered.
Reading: 5 V
